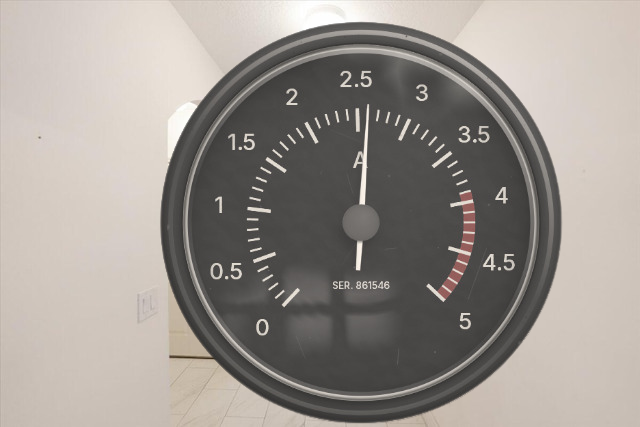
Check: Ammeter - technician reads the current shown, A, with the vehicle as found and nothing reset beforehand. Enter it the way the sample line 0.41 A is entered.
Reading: 2.6 A
